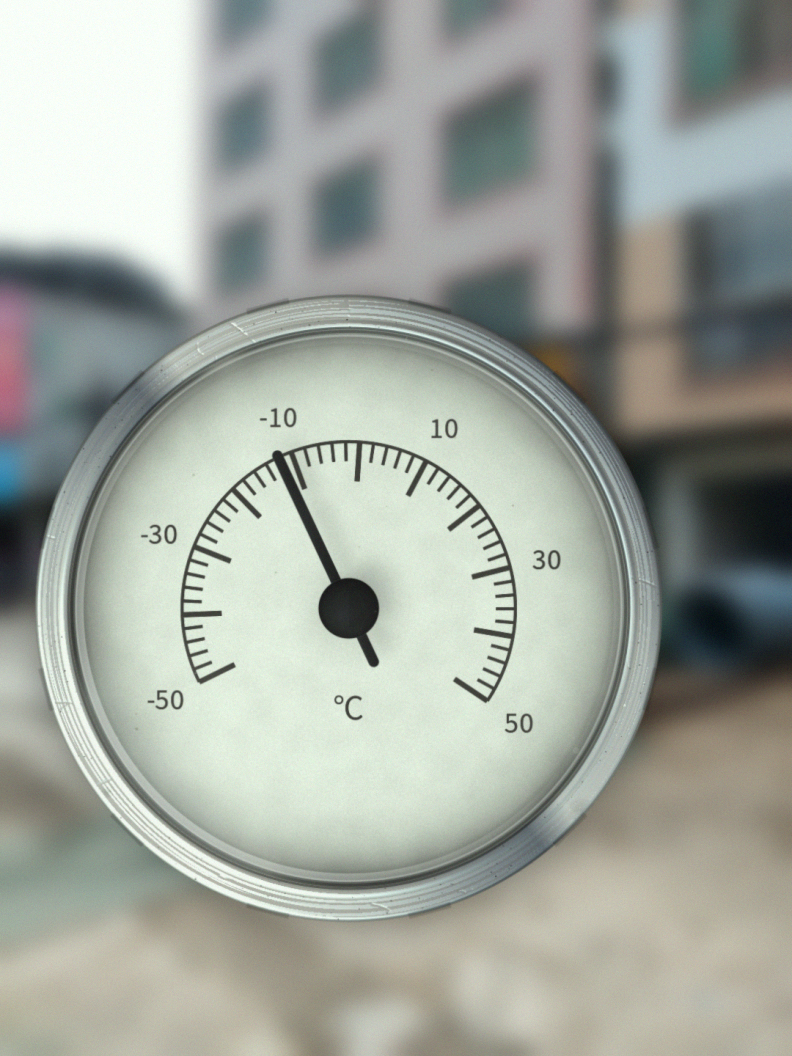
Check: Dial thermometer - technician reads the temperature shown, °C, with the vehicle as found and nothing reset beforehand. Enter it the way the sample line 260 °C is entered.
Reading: -12 °C
